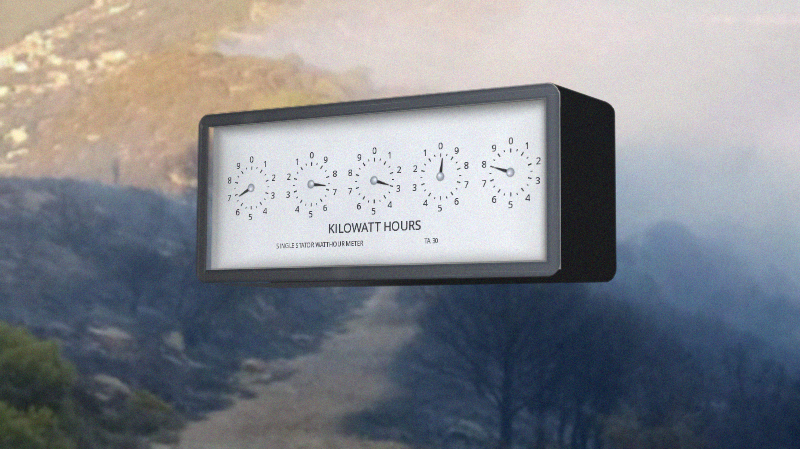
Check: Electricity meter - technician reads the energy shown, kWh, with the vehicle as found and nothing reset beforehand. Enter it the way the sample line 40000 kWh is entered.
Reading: 67298 kWh
